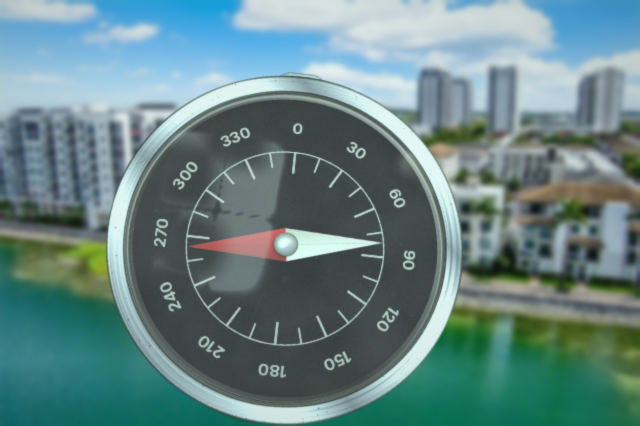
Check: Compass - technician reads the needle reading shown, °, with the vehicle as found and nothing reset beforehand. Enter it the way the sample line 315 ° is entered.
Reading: 262.5 °
